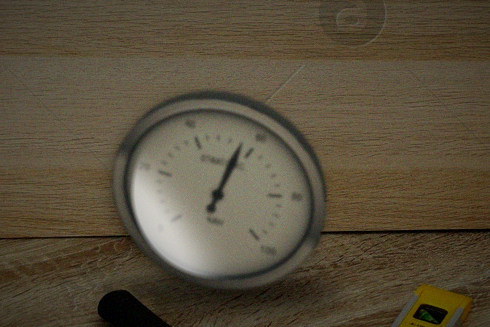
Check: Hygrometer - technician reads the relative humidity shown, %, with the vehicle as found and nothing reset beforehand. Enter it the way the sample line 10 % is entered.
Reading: 56 %
